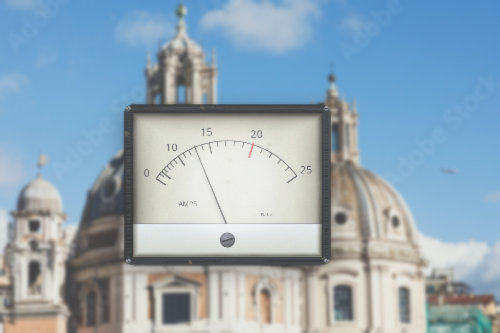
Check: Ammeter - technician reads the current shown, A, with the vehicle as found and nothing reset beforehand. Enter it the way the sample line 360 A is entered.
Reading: 13 A
